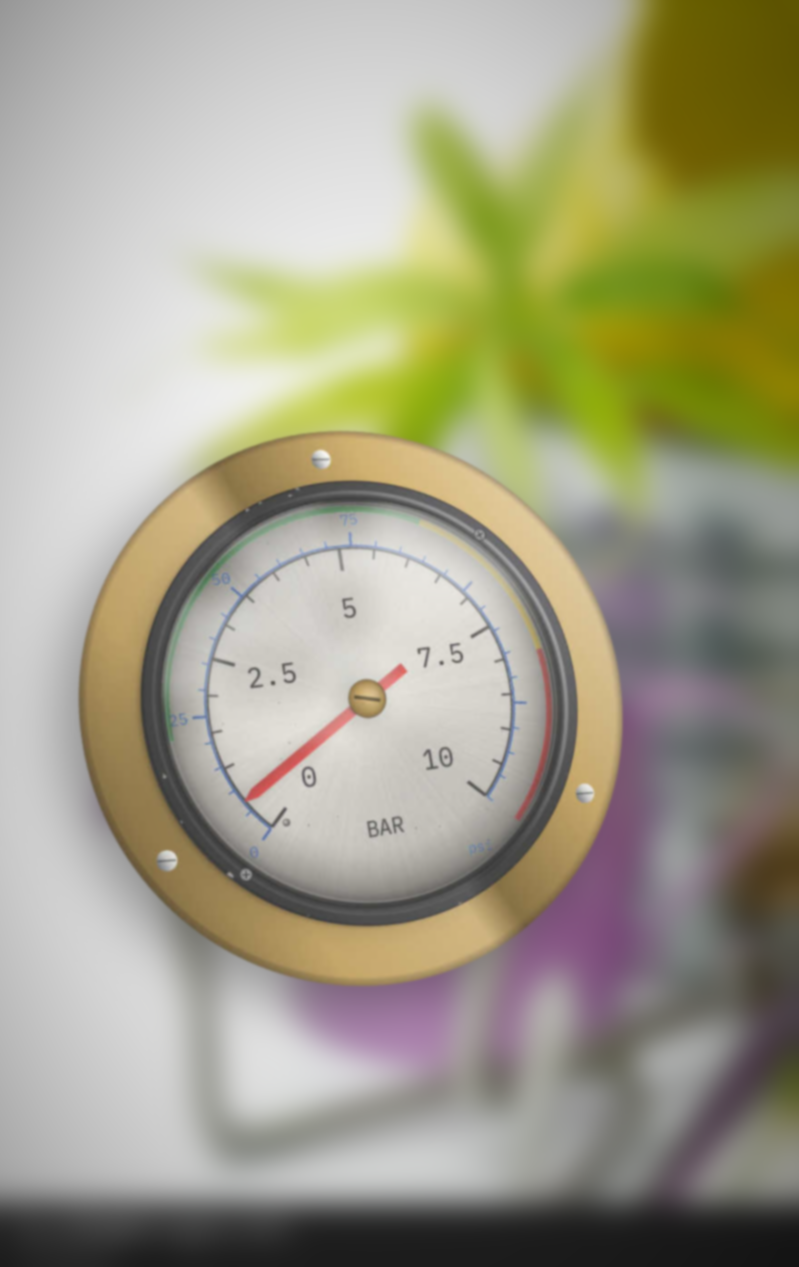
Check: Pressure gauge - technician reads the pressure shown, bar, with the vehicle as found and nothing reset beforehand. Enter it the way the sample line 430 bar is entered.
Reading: 0.5 bar
